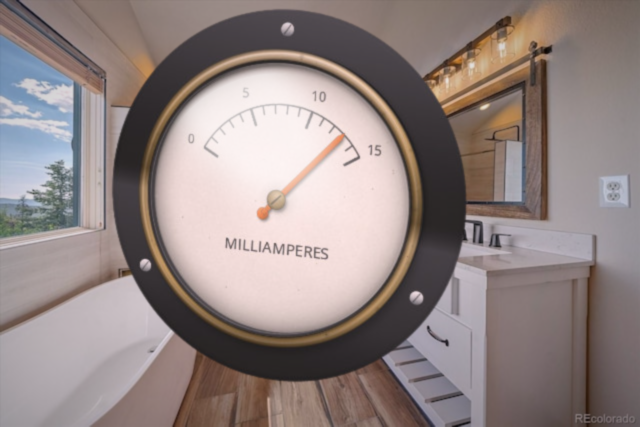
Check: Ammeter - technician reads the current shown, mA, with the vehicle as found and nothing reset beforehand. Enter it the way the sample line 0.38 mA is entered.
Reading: 13 mA
